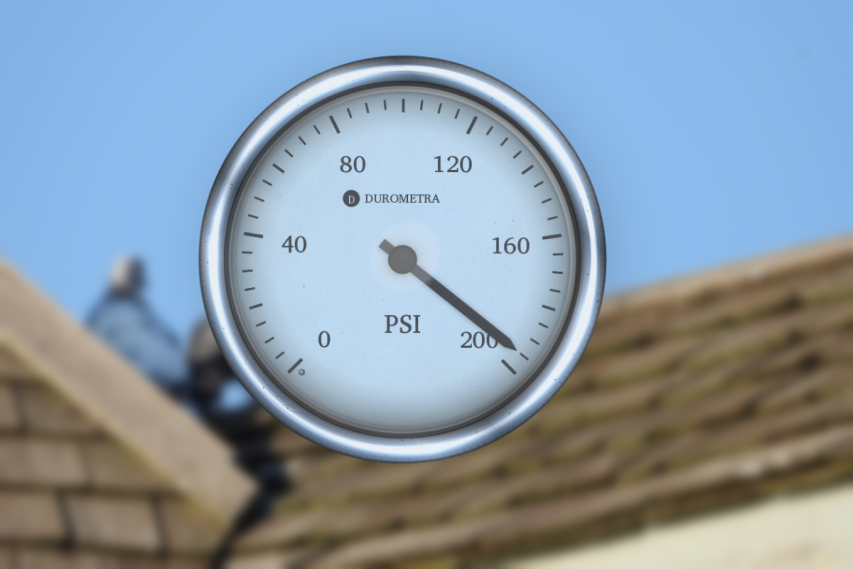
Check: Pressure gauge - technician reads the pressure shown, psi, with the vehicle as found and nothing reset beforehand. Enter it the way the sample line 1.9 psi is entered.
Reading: 195 psi
